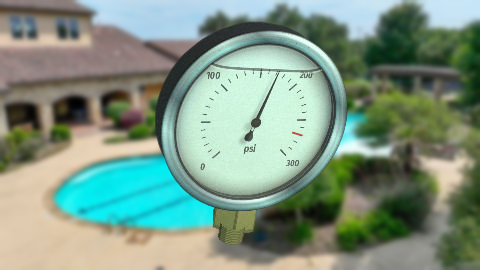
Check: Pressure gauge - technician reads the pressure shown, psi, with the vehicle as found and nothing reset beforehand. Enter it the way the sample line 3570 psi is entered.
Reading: 170 psi
